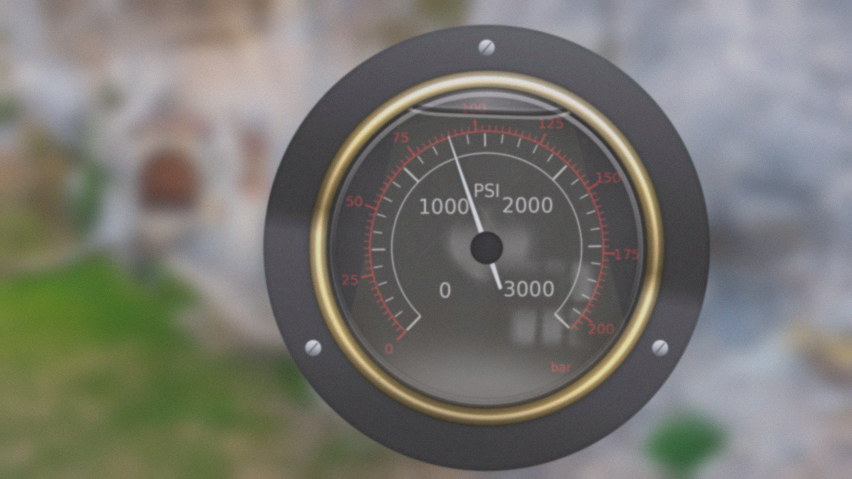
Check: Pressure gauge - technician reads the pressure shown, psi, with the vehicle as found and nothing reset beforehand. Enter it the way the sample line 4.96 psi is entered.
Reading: 1300 psi
